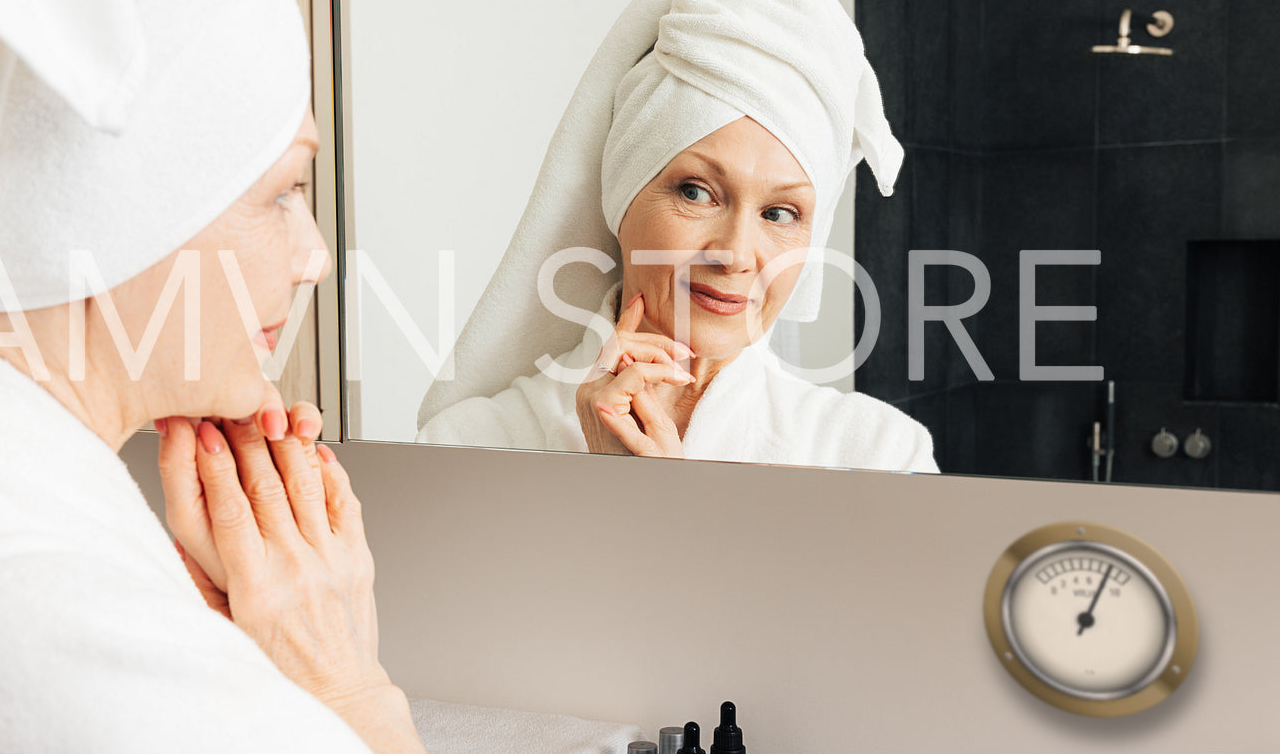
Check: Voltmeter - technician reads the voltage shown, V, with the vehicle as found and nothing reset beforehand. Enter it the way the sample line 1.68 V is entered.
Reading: 8 V
